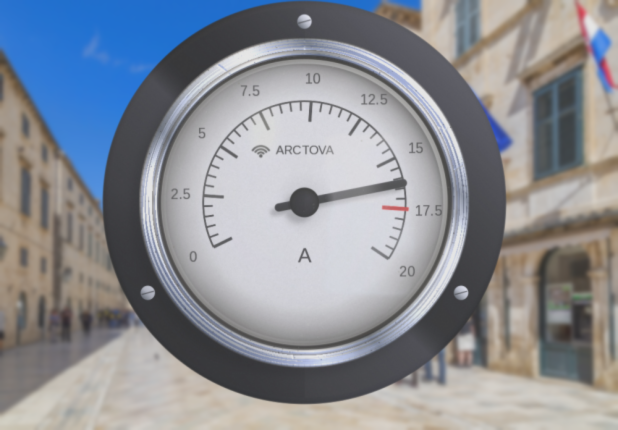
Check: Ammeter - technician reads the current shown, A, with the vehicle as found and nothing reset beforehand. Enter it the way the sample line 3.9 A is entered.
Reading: 16.25 A
